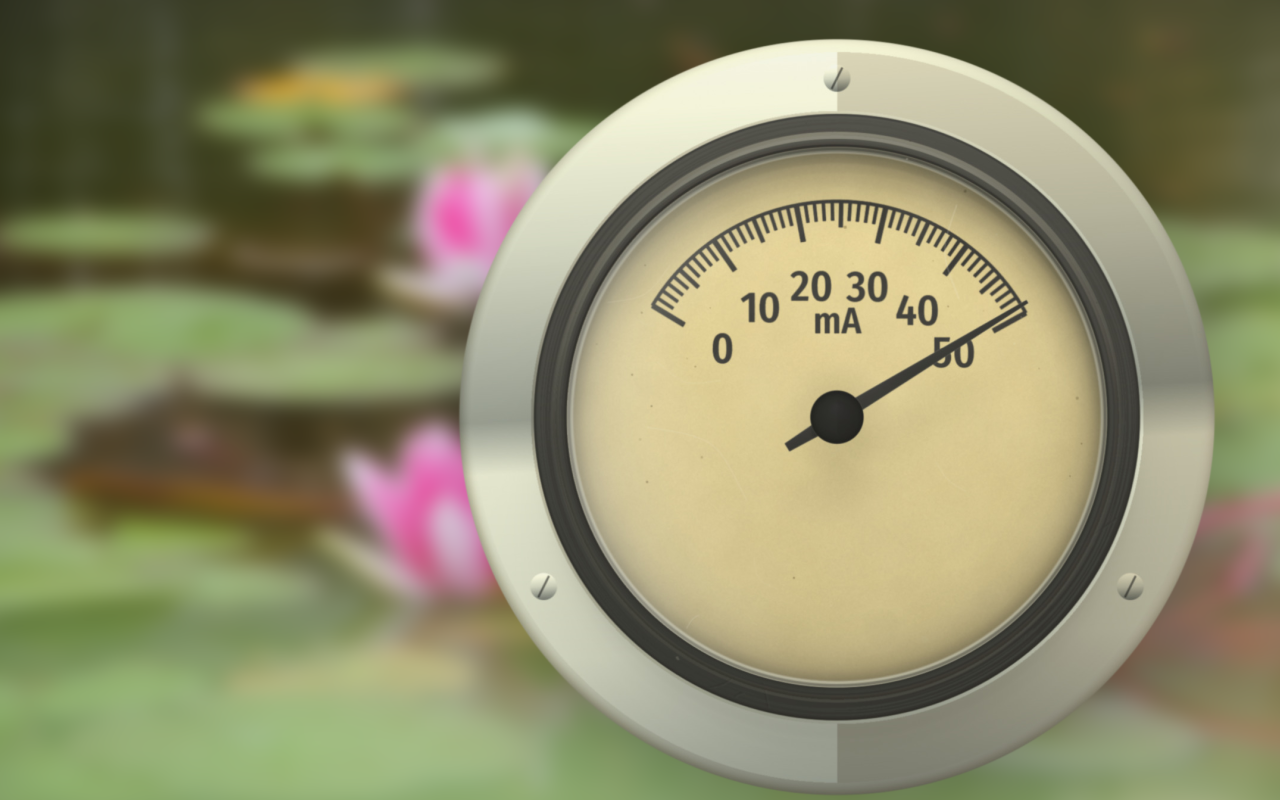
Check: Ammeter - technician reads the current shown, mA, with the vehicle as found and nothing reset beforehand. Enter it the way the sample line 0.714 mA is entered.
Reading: 49 mA
